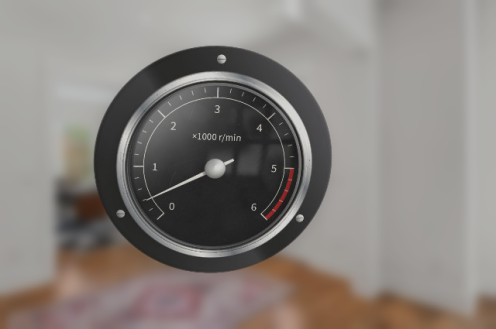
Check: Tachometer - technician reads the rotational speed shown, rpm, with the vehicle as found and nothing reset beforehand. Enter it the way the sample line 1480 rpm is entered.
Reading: 400 rpm
